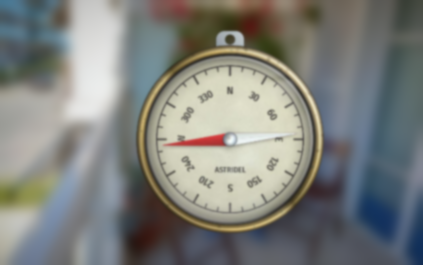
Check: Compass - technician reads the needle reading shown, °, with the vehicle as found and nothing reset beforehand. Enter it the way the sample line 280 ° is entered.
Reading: 265 °
